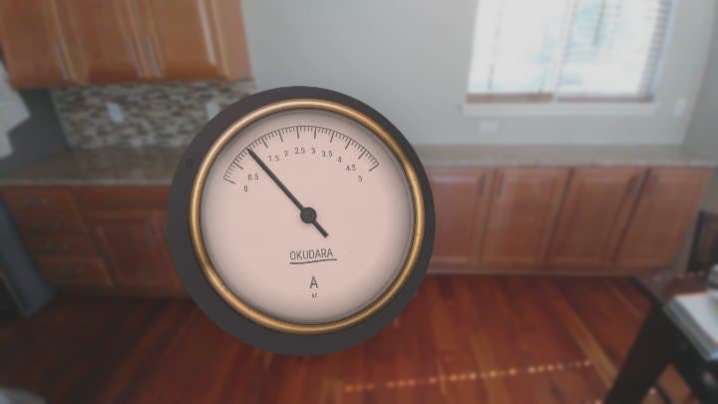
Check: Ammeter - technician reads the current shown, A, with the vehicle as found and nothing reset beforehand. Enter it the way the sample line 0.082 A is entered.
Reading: 1 A
